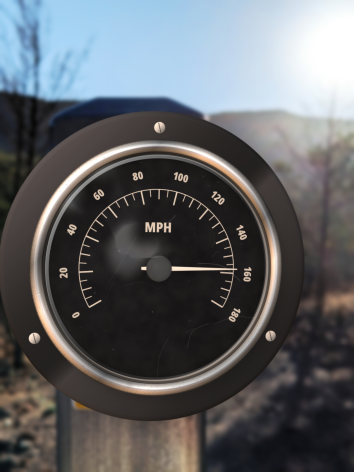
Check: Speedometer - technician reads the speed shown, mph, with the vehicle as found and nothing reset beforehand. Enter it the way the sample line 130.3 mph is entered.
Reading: 157.5 mph
